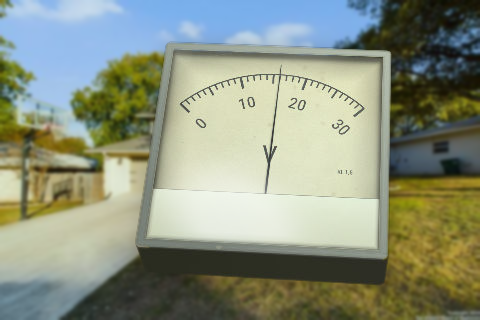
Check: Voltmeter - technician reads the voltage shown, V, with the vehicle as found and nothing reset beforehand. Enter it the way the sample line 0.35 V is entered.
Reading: 16 V
